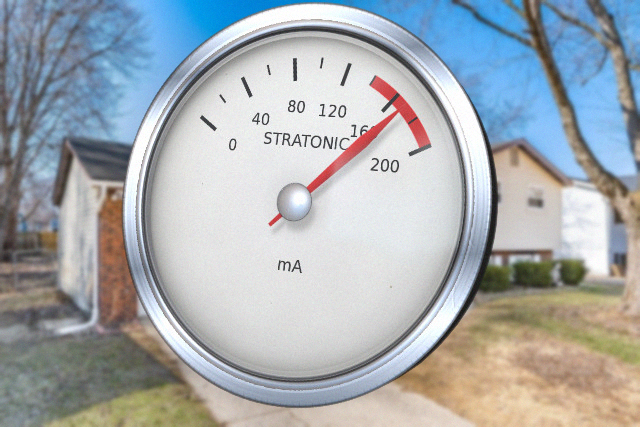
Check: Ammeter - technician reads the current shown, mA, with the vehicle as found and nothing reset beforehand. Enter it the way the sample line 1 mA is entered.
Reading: 170 mA
